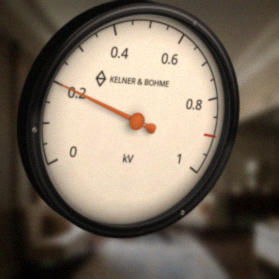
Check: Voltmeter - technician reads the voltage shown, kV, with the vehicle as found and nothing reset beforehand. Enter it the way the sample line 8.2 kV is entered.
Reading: 0.2 kV
